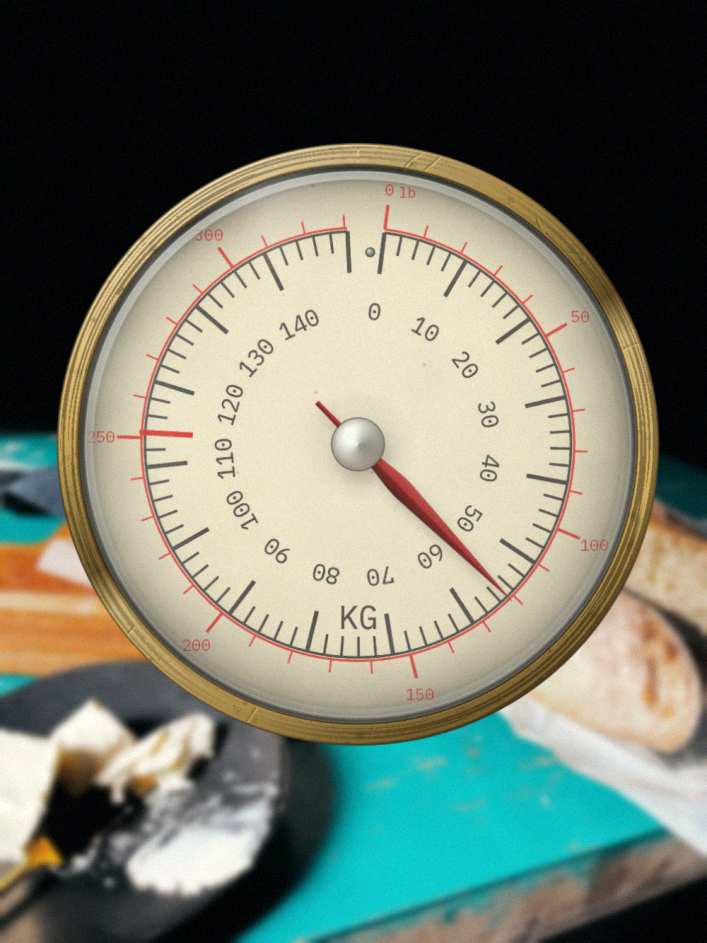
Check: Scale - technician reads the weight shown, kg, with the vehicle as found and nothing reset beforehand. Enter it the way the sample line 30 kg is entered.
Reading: 55 kg
